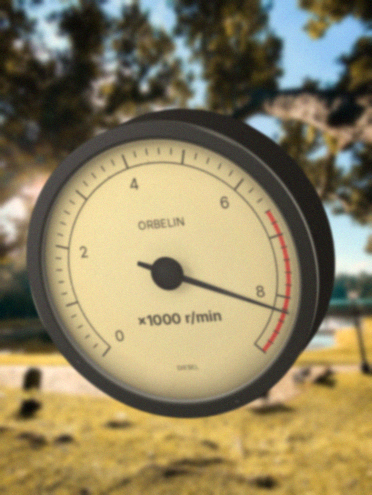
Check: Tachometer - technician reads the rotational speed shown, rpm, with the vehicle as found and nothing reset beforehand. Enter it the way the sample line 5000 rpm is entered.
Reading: 8200 rpm
